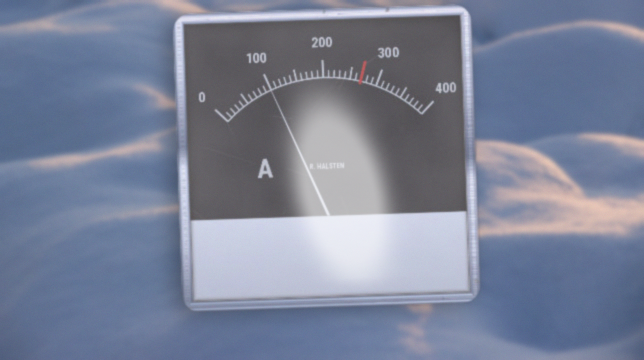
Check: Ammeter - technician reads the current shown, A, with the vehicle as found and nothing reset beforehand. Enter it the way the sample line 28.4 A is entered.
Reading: 100 A
